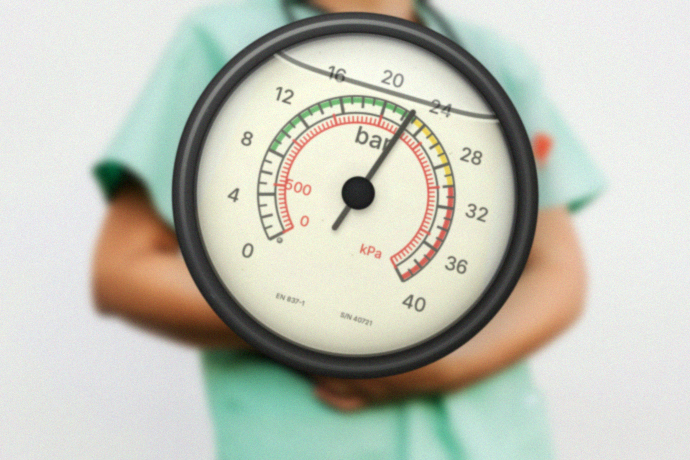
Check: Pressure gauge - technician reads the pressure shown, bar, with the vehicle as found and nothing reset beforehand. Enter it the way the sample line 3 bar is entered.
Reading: 22.5 bar
